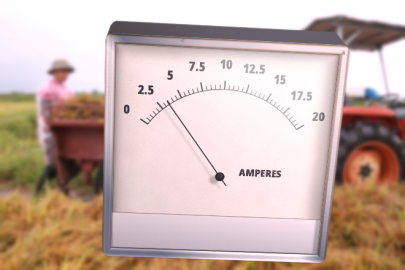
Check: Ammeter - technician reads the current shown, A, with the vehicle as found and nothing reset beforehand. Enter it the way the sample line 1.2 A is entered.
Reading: 3.5 A
